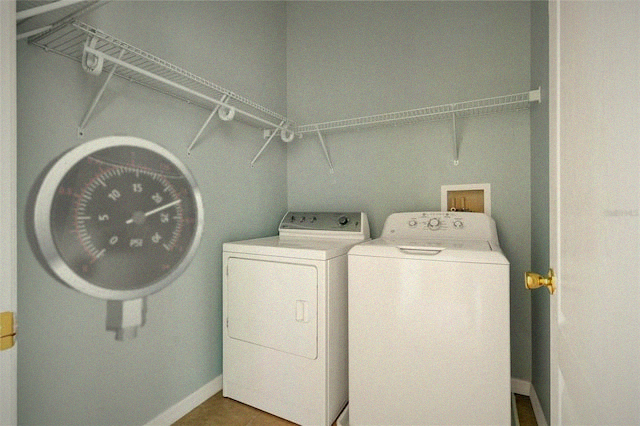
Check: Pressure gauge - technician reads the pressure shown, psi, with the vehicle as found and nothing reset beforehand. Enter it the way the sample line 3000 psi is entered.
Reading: 22.5 psi
